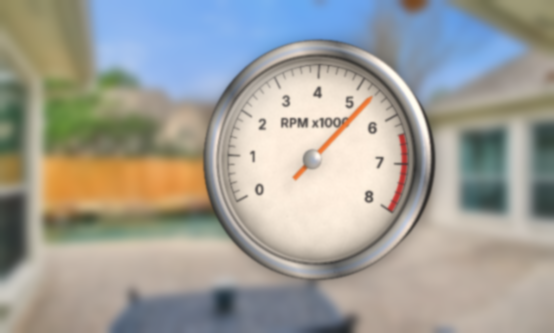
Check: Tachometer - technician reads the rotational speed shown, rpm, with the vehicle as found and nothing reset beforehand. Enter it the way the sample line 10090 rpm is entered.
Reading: 5400 rpm
